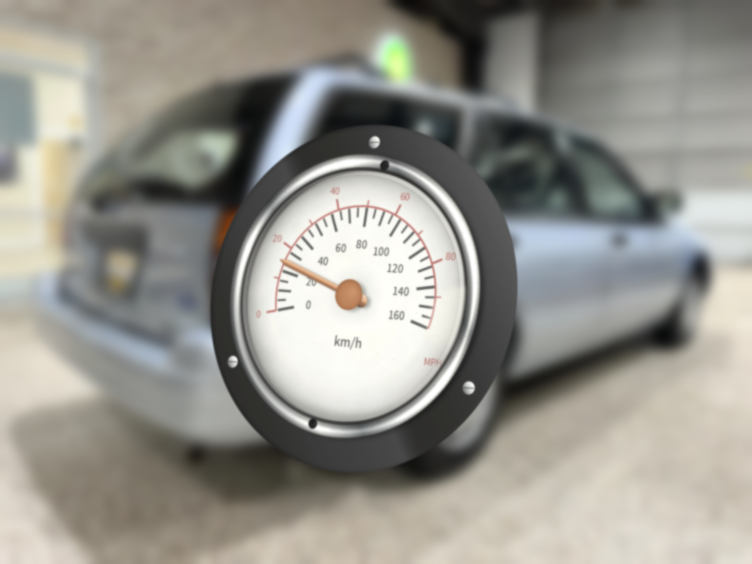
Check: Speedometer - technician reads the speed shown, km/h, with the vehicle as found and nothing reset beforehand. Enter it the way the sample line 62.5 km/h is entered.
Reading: 25 km/h
